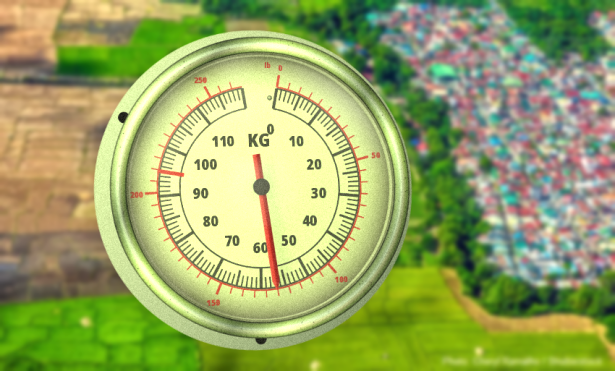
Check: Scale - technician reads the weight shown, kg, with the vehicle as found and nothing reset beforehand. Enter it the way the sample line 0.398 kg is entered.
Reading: 57 kg
